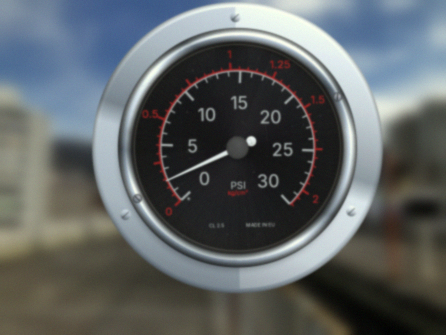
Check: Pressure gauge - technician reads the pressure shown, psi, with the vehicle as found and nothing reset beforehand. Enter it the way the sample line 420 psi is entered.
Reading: 2 psi
